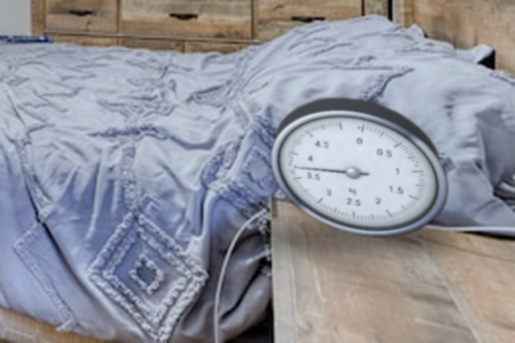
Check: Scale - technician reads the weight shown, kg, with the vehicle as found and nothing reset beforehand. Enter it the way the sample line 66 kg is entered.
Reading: 3.75 kg
